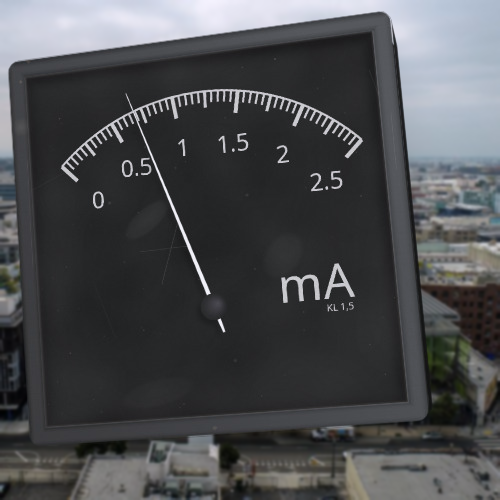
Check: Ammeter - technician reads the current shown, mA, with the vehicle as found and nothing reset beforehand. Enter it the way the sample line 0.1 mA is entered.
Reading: 0.7 mA
